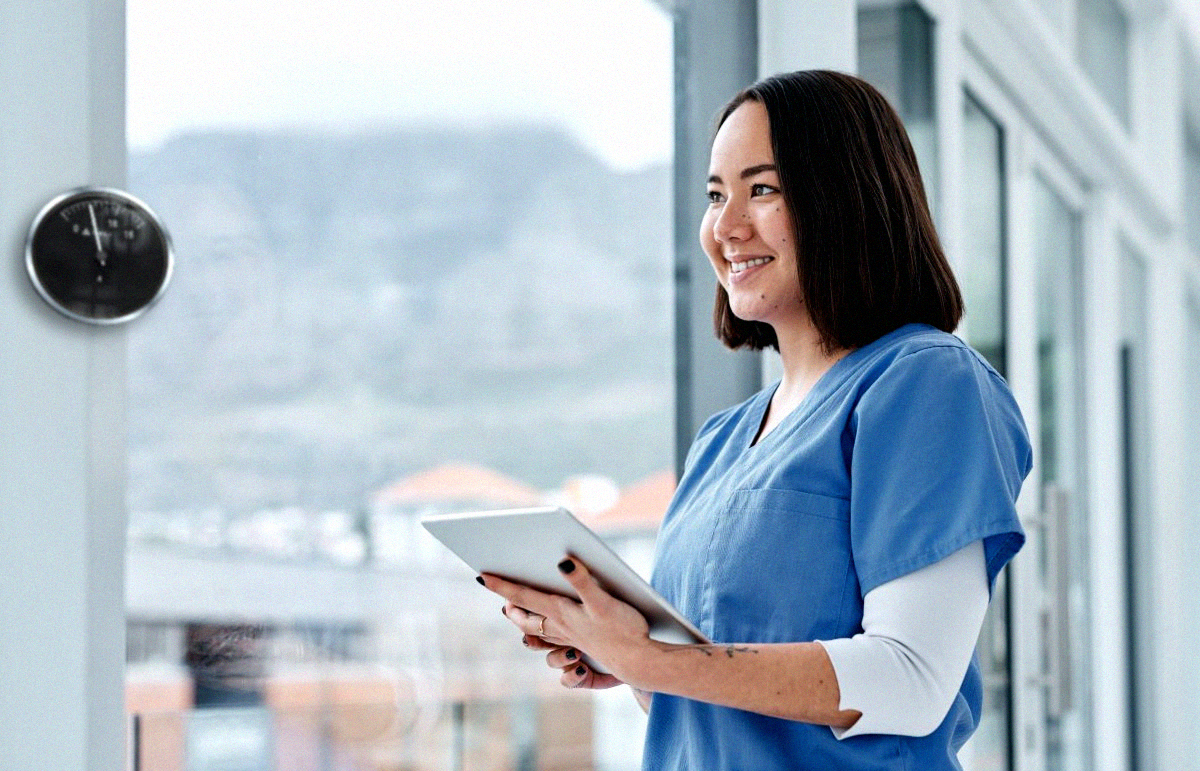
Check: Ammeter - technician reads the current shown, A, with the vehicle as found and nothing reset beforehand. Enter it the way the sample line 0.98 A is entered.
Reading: 5 A
